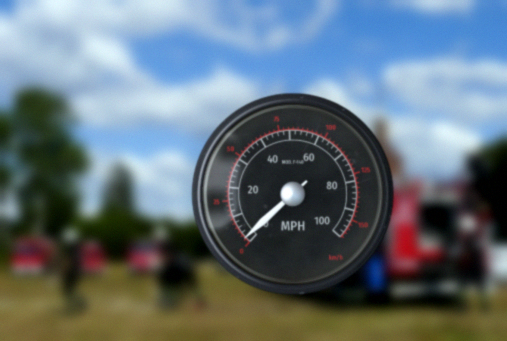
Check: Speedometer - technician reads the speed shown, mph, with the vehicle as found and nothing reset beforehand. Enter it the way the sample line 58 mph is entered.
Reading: 2 mph
